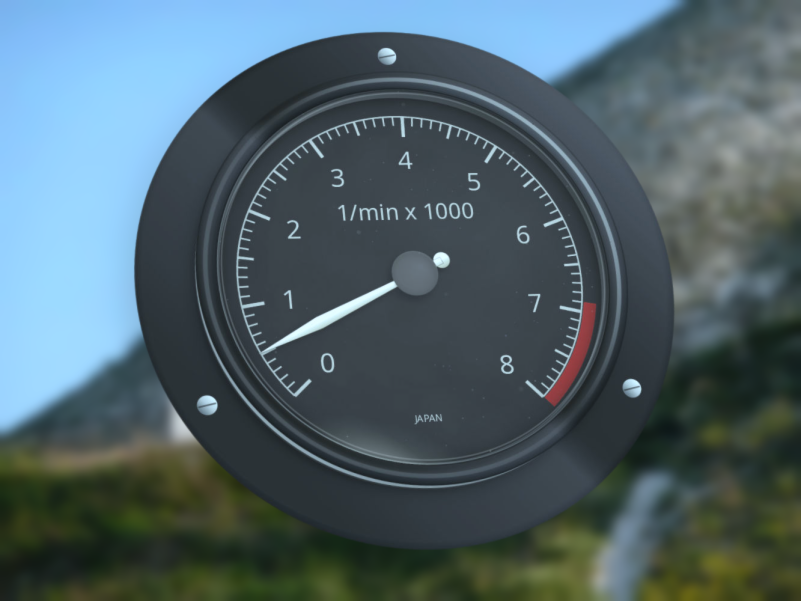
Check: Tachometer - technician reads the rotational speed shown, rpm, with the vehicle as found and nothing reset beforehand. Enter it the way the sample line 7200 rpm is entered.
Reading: 500 rpm
